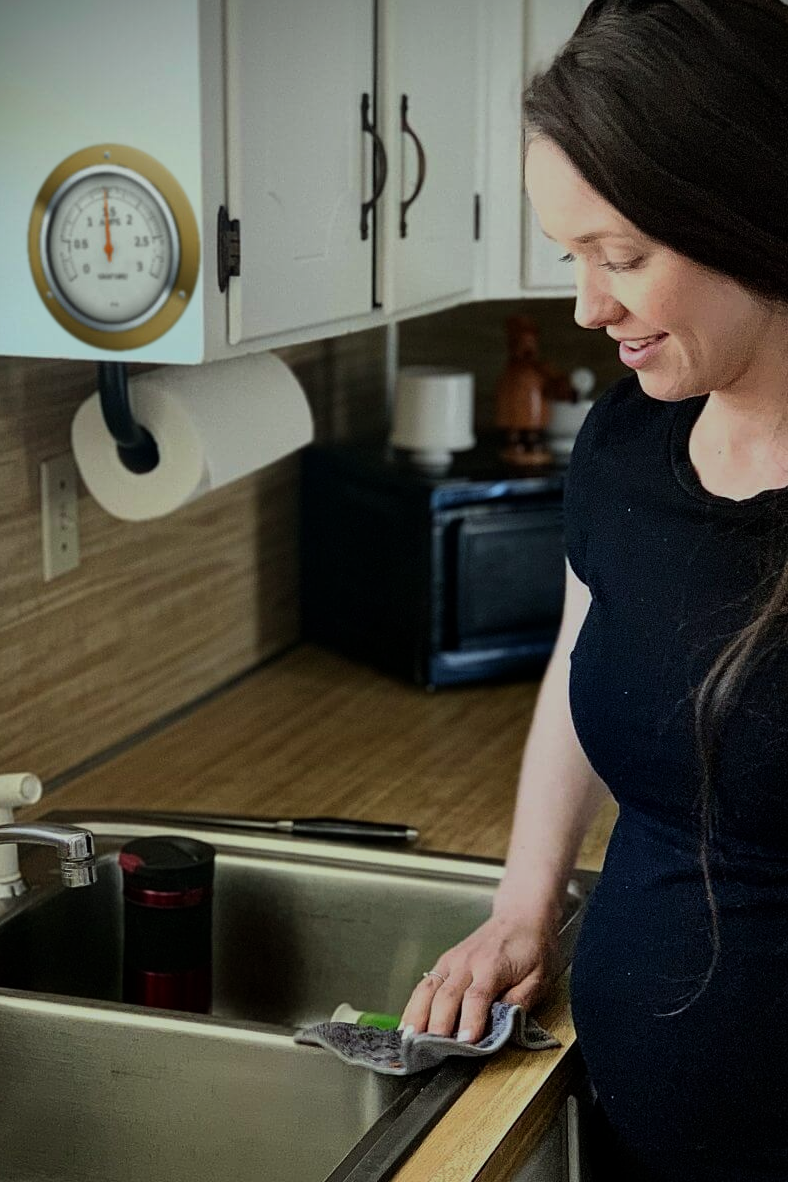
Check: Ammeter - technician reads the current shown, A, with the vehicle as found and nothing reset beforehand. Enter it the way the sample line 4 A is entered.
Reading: 1.5 A
